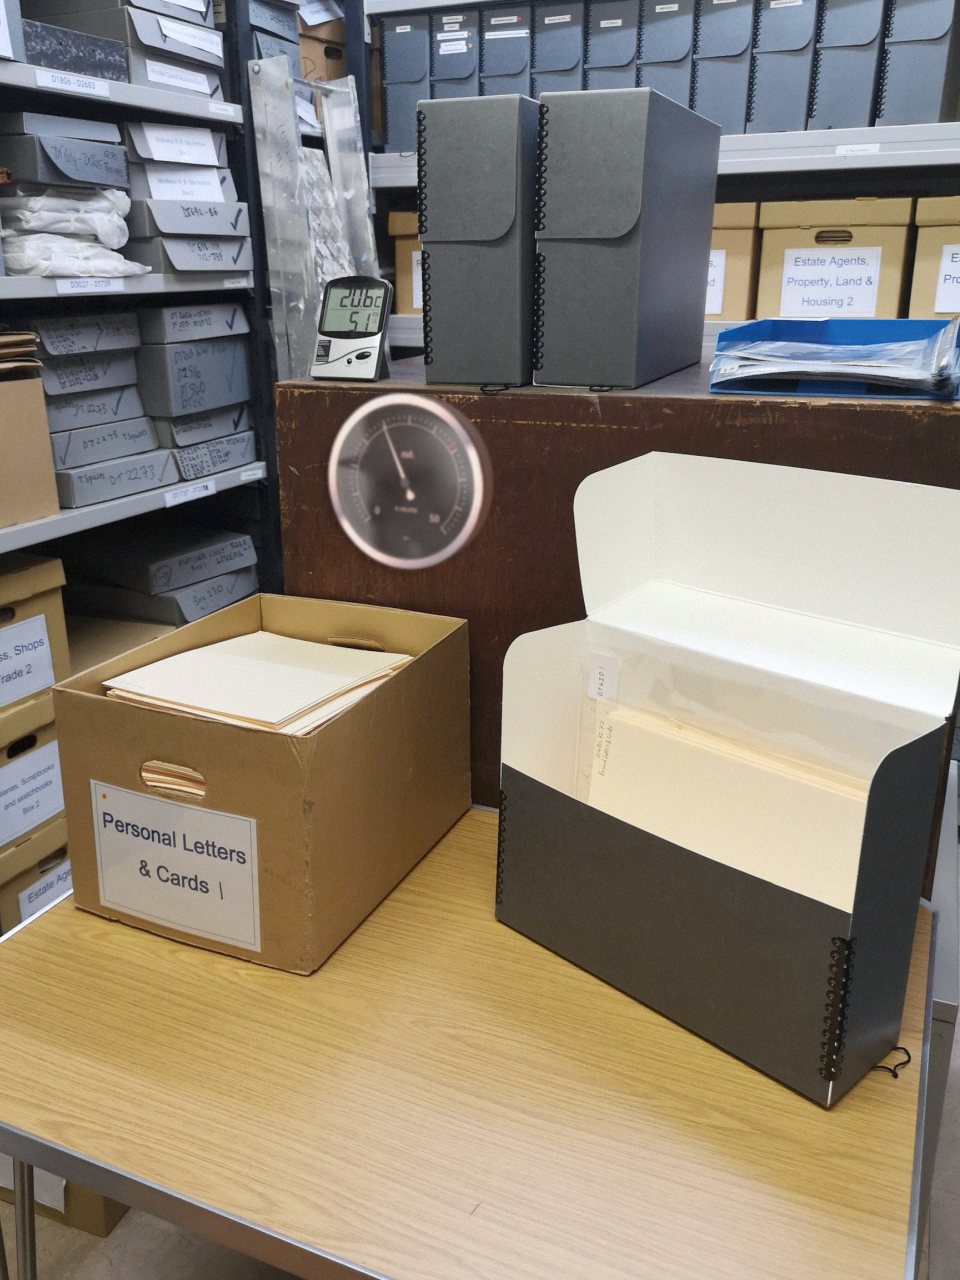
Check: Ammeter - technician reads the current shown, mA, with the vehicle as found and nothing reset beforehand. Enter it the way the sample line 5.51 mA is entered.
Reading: 20 mA
